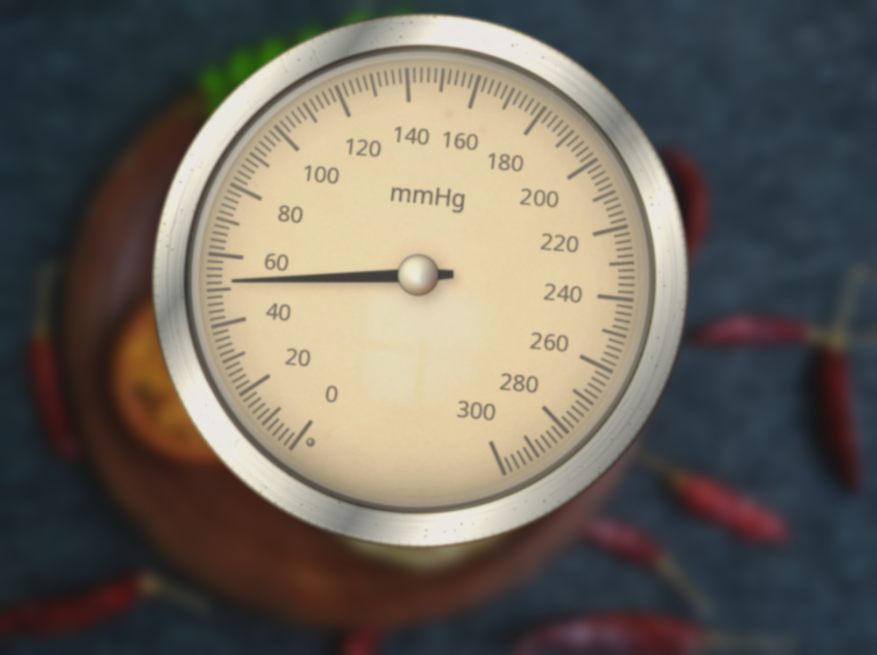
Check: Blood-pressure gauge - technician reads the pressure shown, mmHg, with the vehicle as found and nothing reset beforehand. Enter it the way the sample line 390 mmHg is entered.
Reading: 52 mmHg
